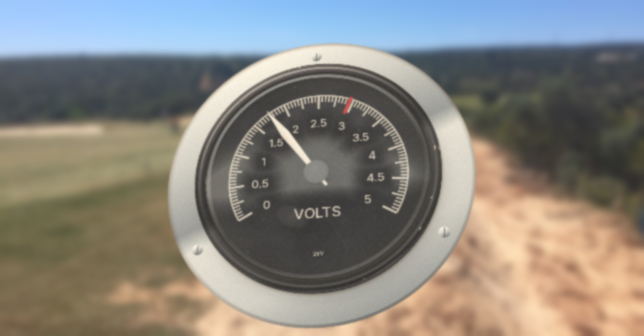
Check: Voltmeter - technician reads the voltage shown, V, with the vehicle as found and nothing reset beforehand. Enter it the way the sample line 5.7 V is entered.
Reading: 1.75 V
